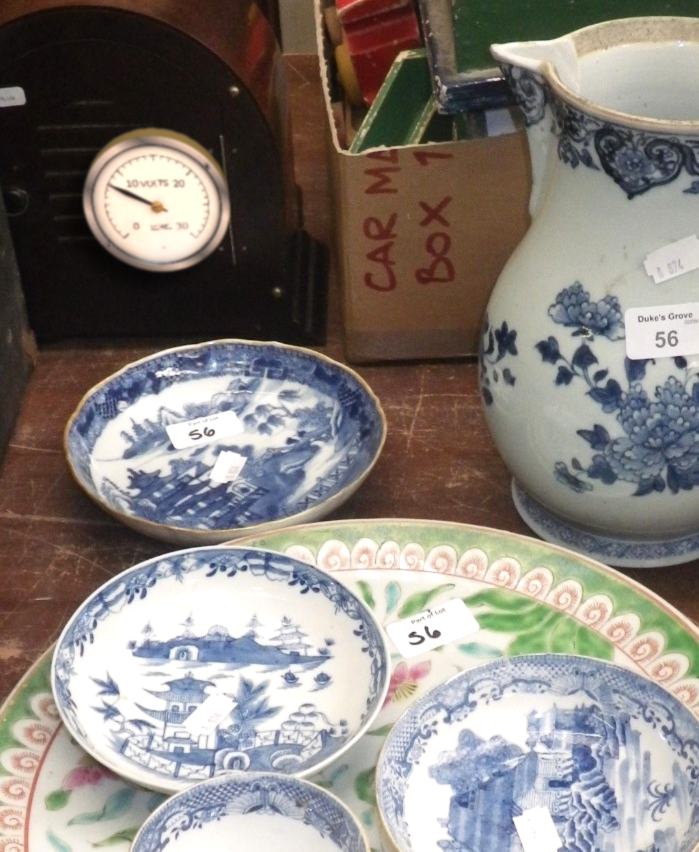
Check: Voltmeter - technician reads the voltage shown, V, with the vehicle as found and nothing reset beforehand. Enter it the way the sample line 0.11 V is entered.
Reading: 8 V
